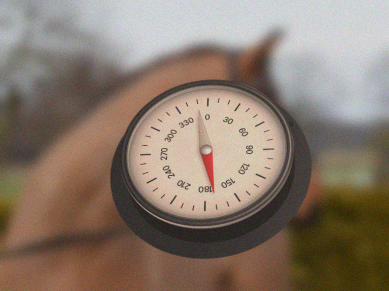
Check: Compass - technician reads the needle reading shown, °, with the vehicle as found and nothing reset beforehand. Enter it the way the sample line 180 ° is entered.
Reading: 170 °
